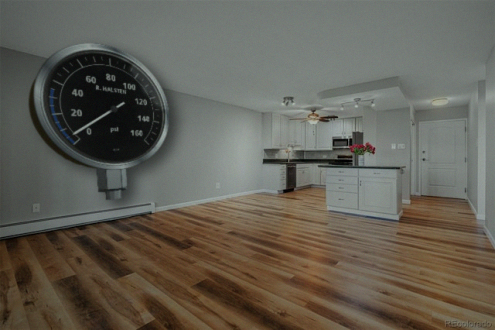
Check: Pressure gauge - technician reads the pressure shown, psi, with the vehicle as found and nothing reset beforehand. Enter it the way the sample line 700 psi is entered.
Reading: 5 psi
